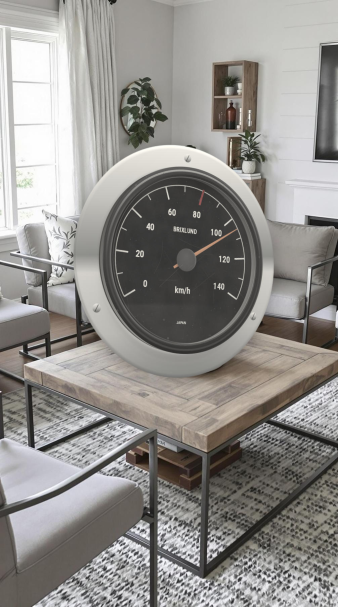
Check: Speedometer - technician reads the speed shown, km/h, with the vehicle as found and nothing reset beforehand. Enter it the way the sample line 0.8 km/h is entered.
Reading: 105 km/h
